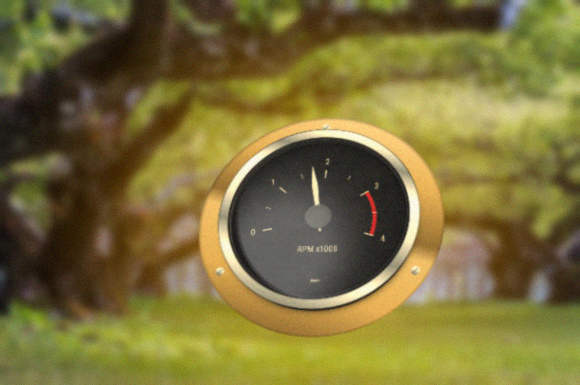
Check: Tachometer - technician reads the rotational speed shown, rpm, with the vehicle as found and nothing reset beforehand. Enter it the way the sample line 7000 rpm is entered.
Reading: 1750 rpm
